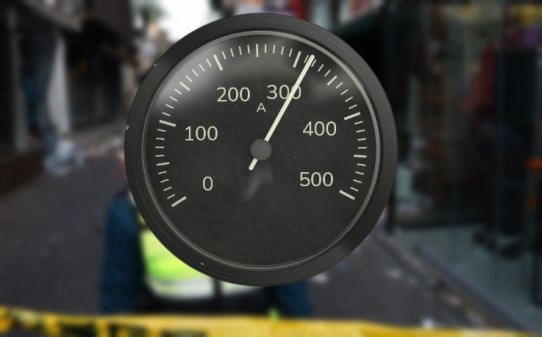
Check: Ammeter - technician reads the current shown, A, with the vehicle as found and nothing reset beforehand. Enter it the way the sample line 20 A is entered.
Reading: 315 A
